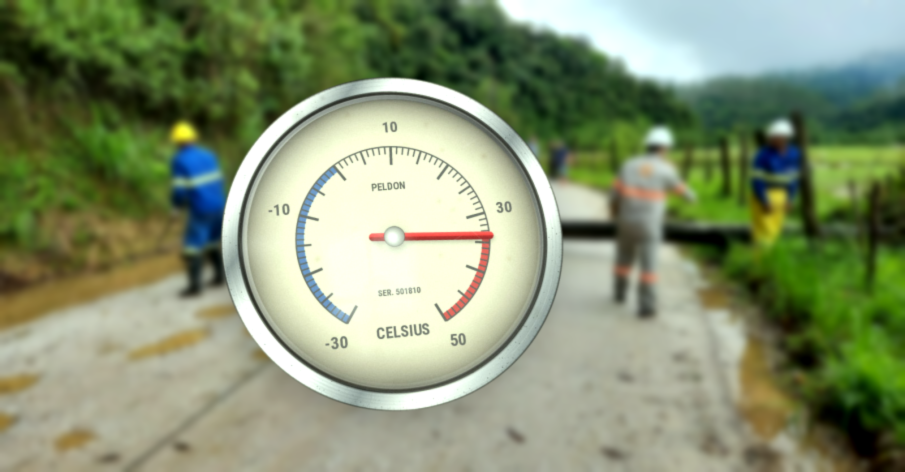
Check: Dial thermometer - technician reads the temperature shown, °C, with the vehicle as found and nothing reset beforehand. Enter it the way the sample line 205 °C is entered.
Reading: 34 °C
